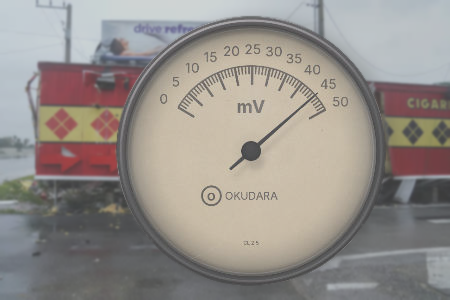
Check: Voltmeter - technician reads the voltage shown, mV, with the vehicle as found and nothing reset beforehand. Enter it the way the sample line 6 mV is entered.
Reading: 45 mV
